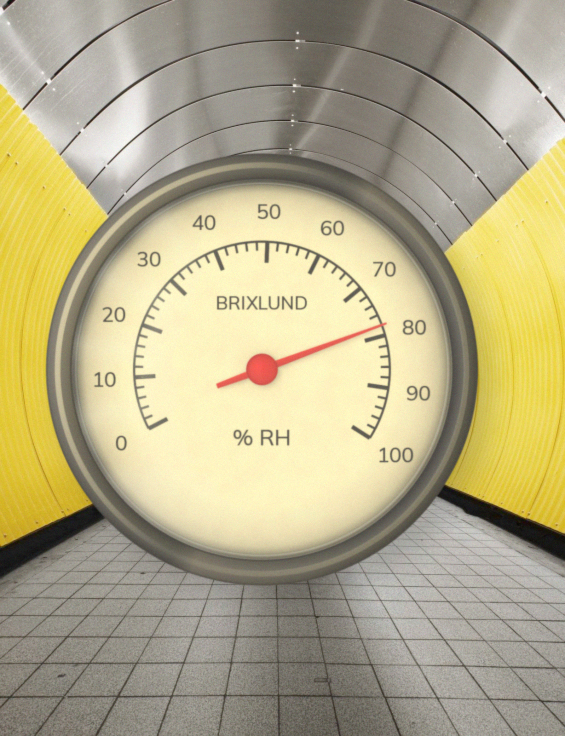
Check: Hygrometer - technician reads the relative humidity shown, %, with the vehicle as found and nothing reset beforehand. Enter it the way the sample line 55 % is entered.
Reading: 78 %
